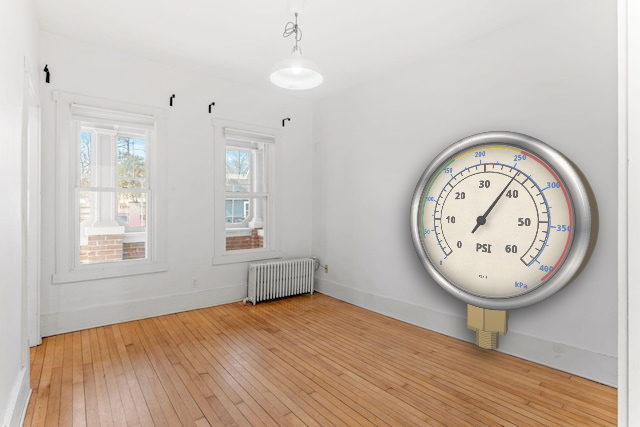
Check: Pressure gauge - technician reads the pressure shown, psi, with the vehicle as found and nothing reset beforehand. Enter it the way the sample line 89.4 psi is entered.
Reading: 38 psi
